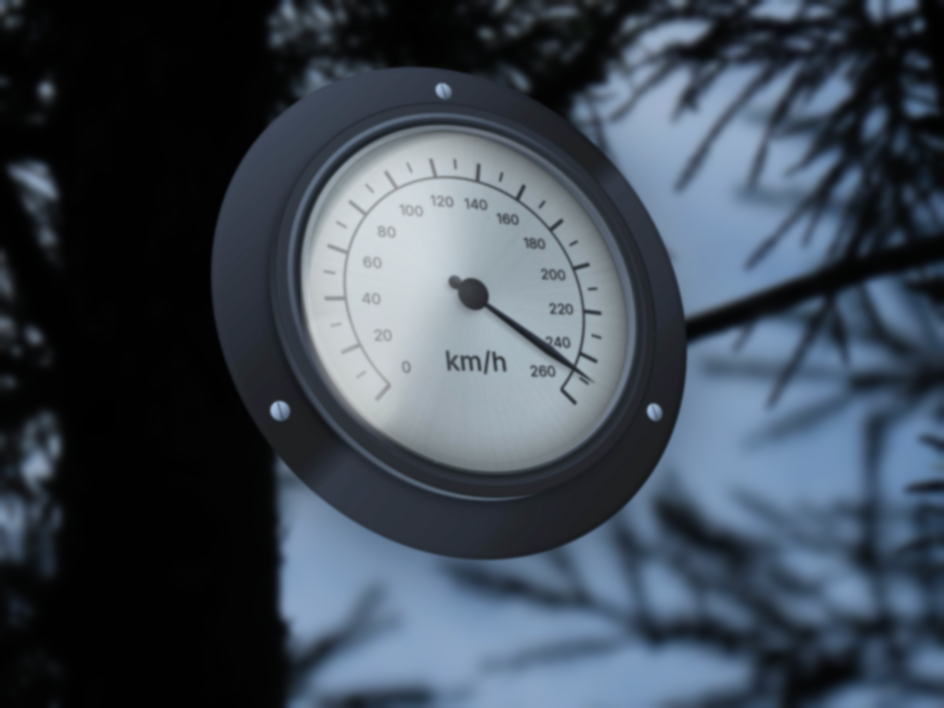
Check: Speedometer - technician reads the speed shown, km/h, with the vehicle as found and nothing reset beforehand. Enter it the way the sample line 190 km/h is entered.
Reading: 250 km/h
